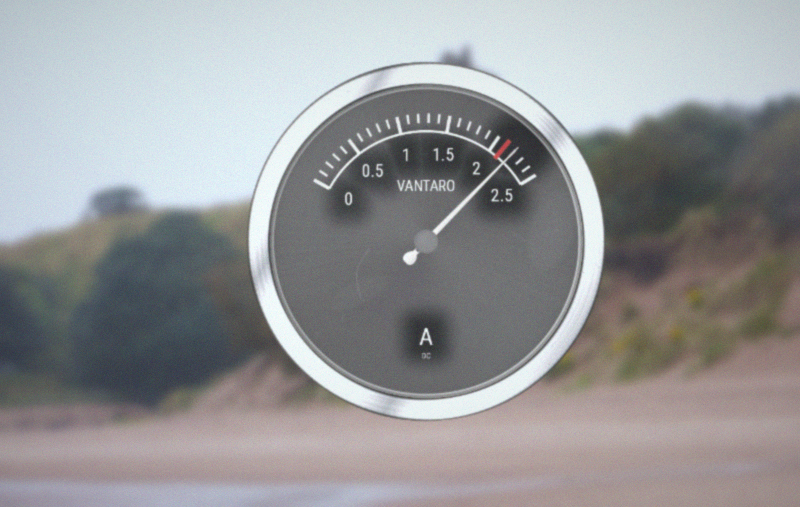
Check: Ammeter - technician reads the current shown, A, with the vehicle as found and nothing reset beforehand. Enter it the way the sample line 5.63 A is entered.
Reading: 2.2 A
